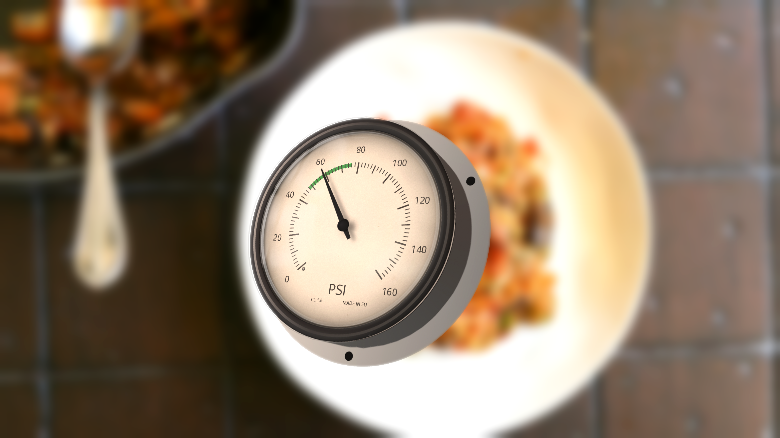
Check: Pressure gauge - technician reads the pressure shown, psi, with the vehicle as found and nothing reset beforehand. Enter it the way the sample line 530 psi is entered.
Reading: 60 psi
